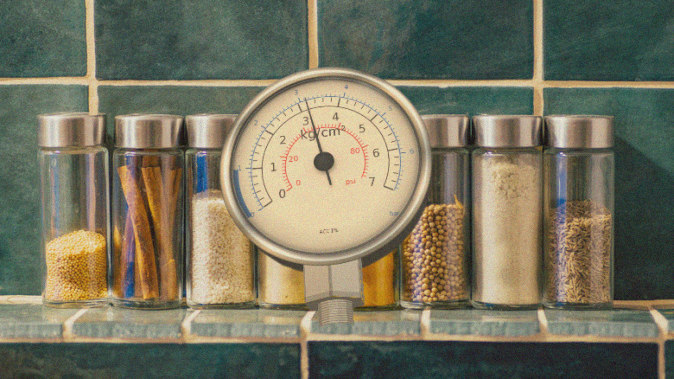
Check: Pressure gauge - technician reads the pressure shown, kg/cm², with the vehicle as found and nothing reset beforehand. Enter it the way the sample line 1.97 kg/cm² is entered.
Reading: 3.2 kg/cm²
